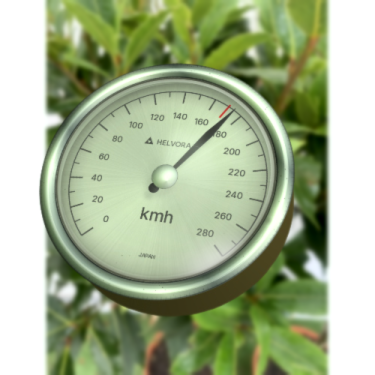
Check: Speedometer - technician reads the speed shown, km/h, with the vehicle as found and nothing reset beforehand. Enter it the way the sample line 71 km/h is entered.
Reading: 175 km/h
